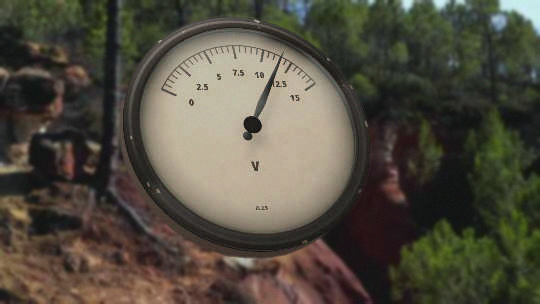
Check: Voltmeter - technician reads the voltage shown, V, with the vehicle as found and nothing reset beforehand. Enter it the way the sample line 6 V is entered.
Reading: 11.5 V
